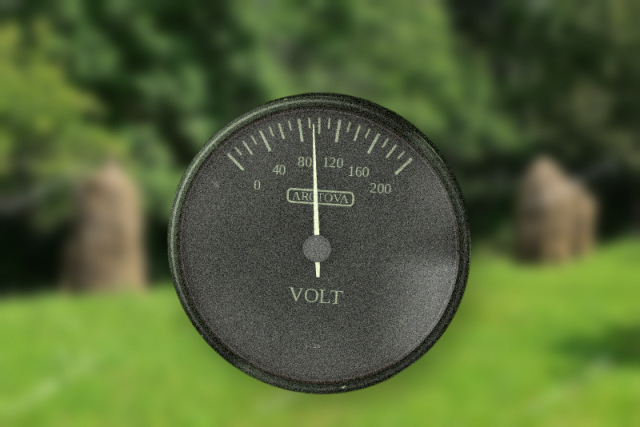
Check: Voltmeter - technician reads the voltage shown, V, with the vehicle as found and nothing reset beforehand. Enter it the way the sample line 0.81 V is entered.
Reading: 95 V
